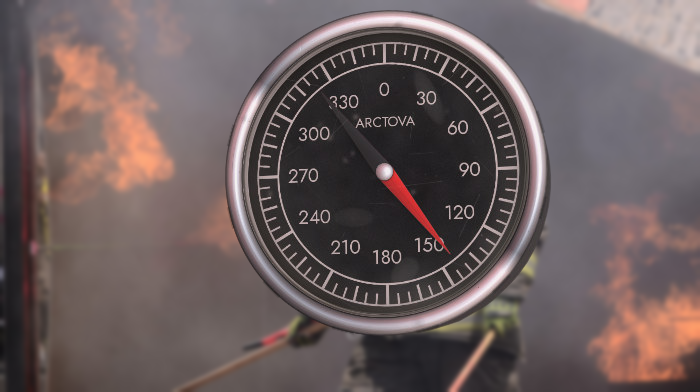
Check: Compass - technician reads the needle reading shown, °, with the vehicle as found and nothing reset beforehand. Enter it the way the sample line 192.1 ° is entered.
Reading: 142.5 °
